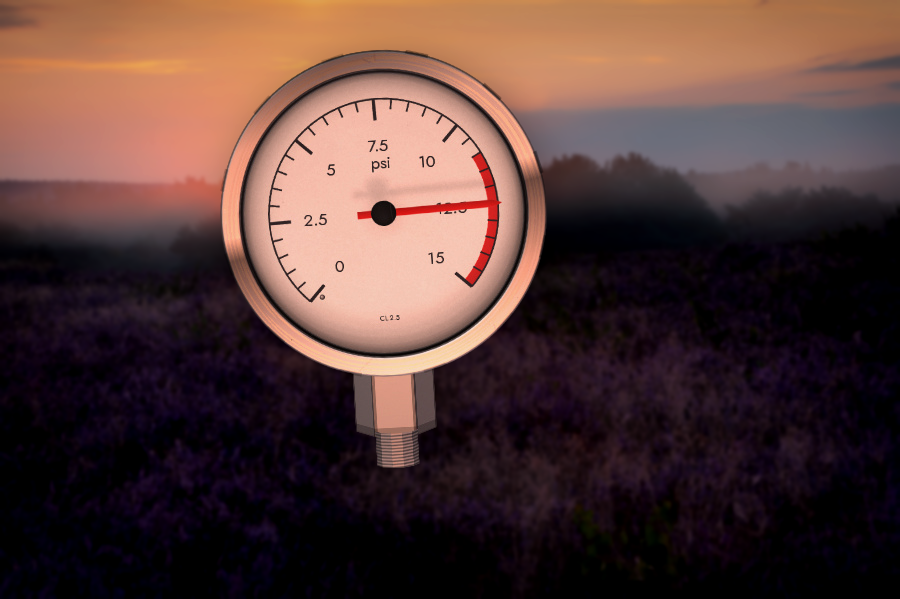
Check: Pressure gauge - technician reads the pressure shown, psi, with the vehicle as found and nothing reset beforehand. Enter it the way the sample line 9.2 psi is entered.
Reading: 12.5 psi
